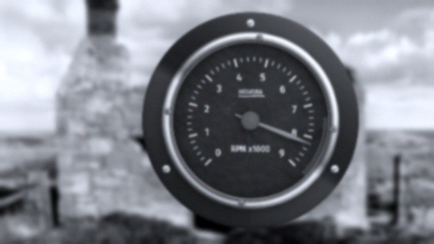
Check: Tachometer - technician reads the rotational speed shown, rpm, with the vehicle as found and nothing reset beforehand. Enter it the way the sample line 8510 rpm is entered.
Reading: 8200 rpm
